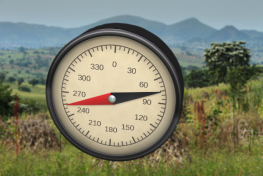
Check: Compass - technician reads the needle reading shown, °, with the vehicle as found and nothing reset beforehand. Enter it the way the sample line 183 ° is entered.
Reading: 255 °
